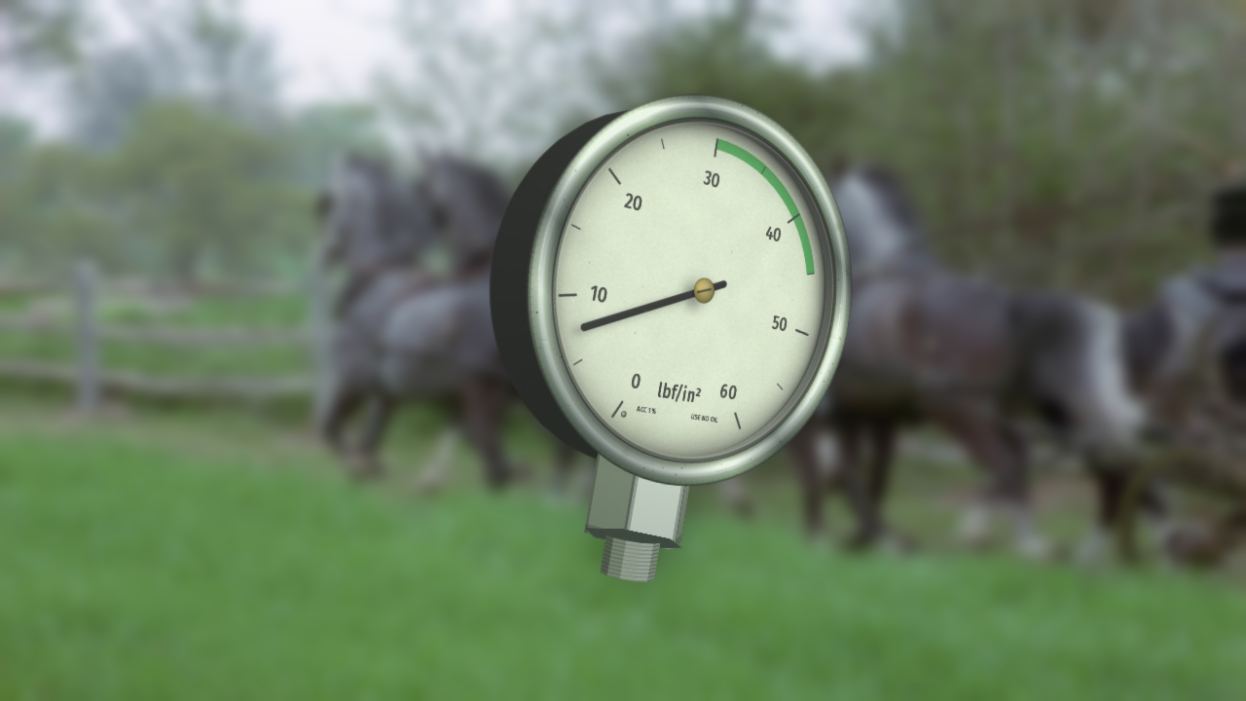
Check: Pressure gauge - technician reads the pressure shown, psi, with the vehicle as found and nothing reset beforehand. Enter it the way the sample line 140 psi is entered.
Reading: 7.5 psi
